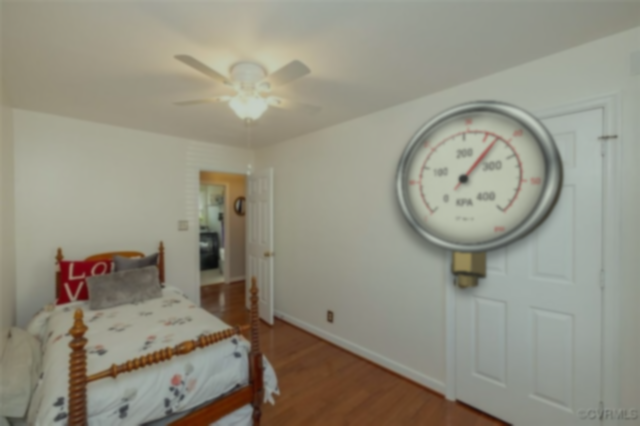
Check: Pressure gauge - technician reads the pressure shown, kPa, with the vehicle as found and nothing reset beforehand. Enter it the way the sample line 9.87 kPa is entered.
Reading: 260 kPa
